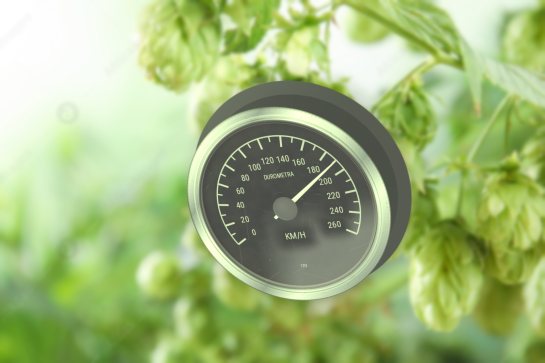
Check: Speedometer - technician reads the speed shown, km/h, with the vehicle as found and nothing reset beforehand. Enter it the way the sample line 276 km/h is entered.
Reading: 190 km/h
